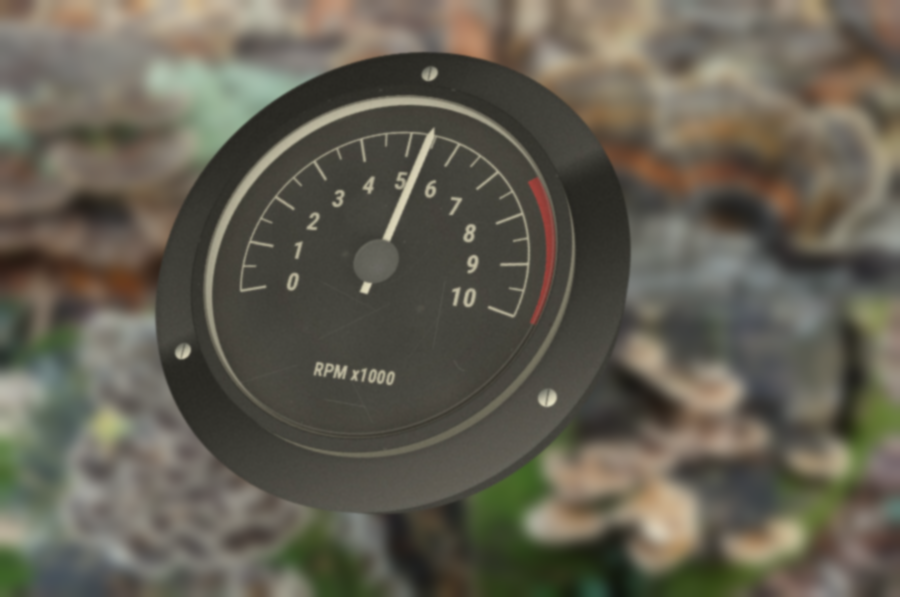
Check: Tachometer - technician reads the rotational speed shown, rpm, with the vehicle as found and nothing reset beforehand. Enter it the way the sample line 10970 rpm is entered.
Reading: 5500 rpm
